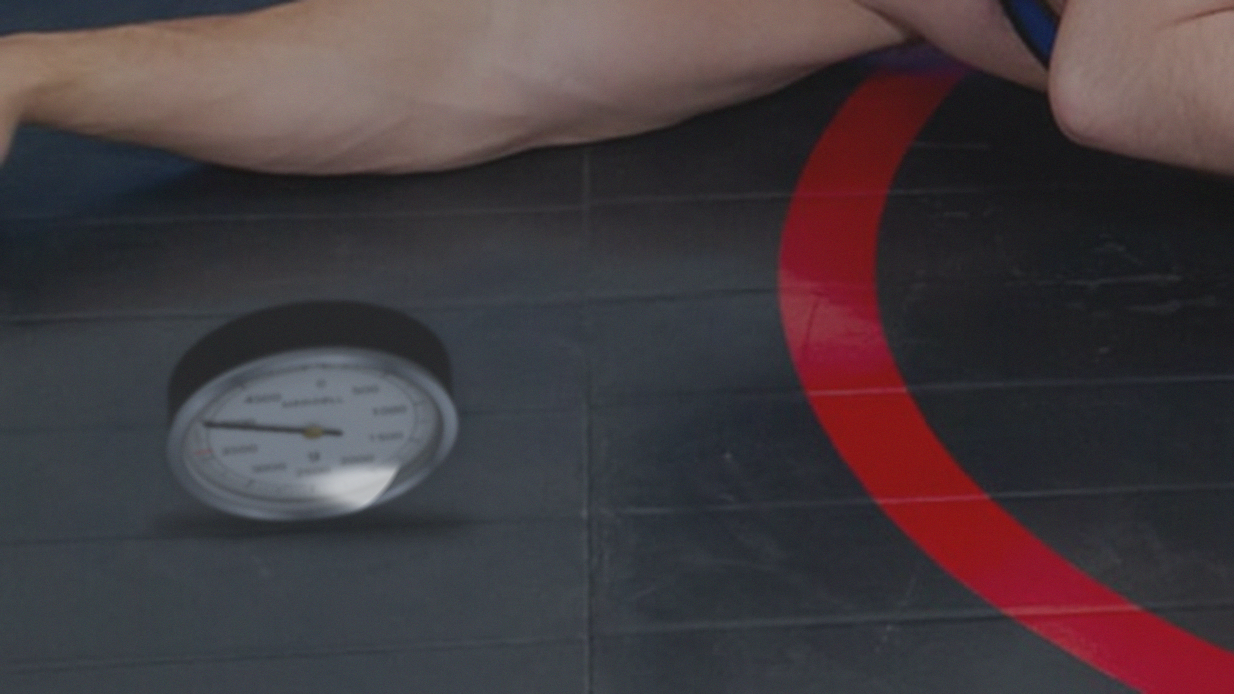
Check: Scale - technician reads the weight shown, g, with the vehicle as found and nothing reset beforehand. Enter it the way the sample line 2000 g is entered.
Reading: 4000 g
